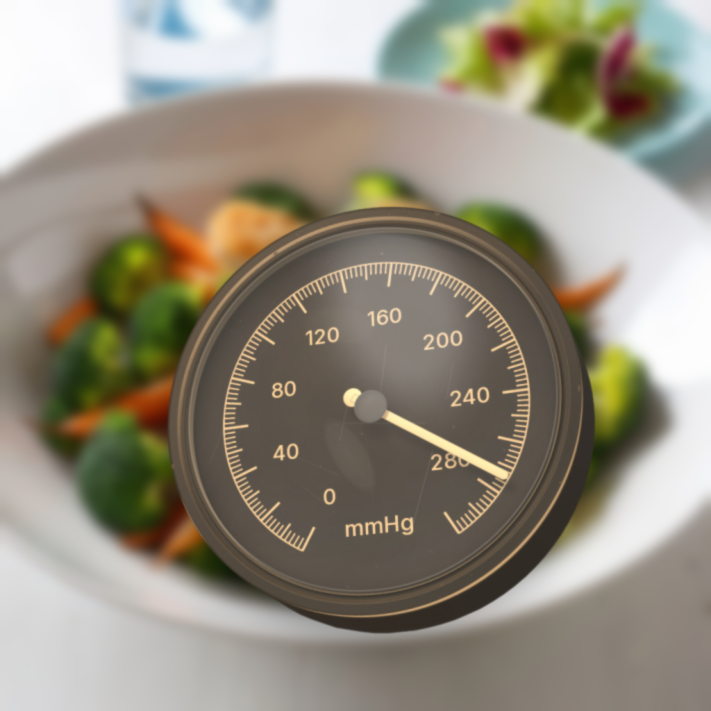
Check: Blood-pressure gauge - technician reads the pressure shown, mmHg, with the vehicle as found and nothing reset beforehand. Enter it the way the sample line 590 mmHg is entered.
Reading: 274 mmHg
